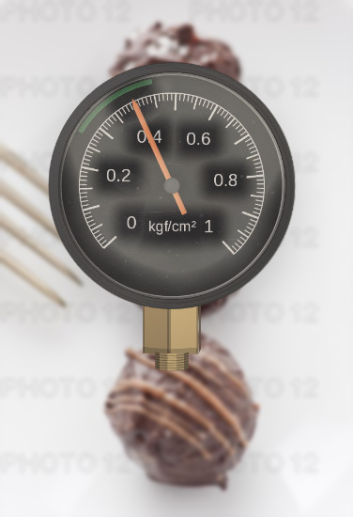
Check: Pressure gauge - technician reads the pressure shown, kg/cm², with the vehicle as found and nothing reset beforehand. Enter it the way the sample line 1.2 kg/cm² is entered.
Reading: 0.4 kg/cm²
